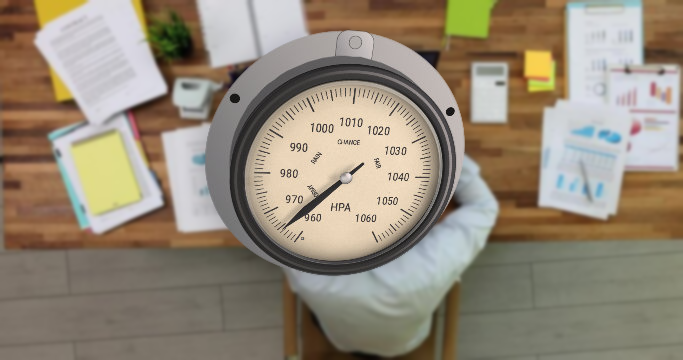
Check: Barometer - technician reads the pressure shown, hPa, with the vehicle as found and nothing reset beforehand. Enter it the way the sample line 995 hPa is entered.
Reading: 965 hPa
